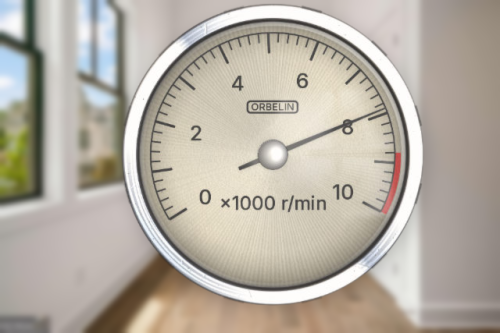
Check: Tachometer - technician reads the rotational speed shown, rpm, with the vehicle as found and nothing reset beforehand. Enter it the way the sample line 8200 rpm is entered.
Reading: 7900 rpm
